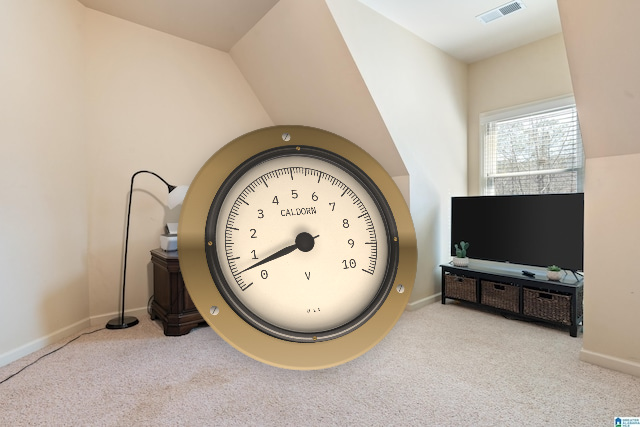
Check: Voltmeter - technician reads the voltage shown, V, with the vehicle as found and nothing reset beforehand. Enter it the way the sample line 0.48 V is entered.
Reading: 0.5 V
